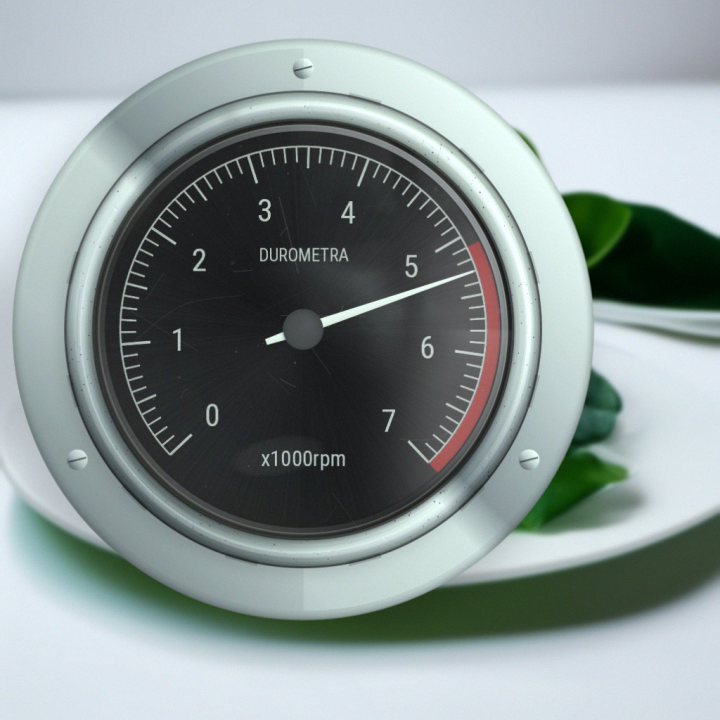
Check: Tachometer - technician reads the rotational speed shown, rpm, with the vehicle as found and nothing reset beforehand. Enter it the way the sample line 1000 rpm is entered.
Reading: 5300 rpm
